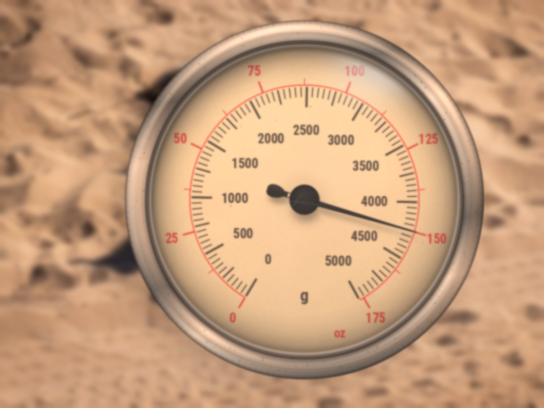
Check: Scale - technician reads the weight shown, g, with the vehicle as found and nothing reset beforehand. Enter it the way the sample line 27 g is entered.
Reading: 4250 g
